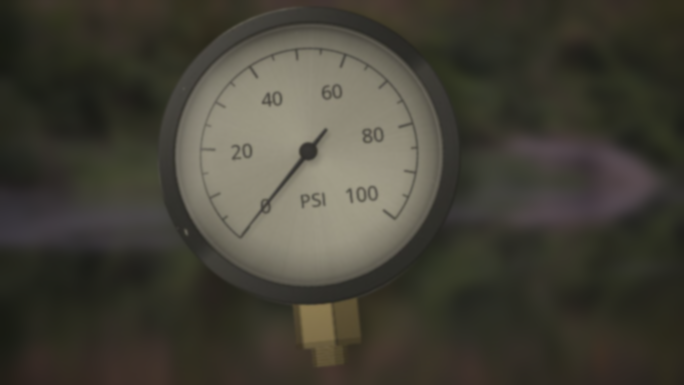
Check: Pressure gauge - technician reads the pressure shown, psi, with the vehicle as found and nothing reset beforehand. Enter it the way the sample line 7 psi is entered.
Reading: 0 psi
